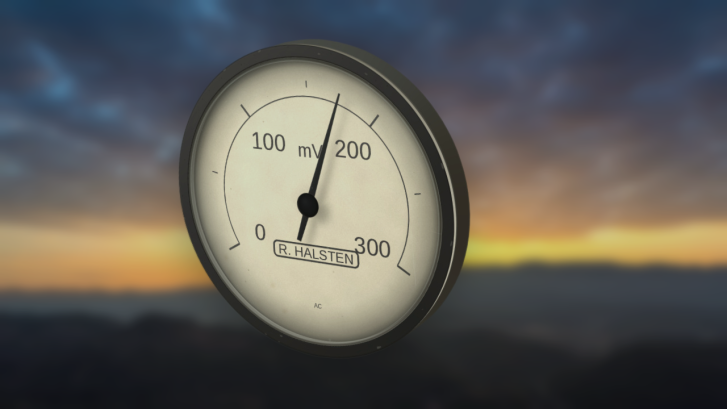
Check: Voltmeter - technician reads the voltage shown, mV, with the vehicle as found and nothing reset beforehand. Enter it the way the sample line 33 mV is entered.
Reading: 175 mV
